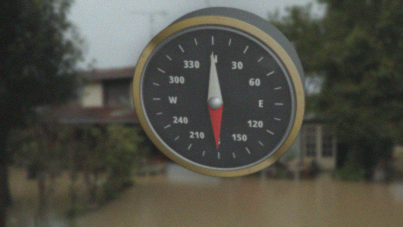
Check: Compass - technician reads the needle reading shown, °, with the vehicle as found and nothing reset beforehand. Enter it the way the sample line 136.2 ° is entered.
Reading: 180 °
